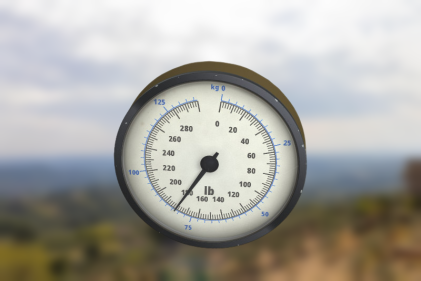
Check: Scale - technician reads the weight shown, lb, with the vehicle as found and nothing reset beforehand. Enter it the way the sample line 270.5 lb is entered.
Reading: 180 lb
